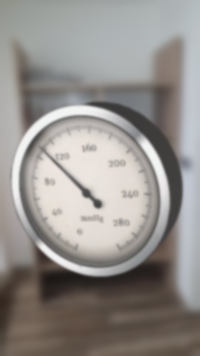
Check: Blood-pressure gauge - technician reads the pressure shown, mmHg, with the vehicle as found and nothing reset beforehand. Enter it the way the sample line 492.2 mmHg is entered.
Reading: 110 mmHg
